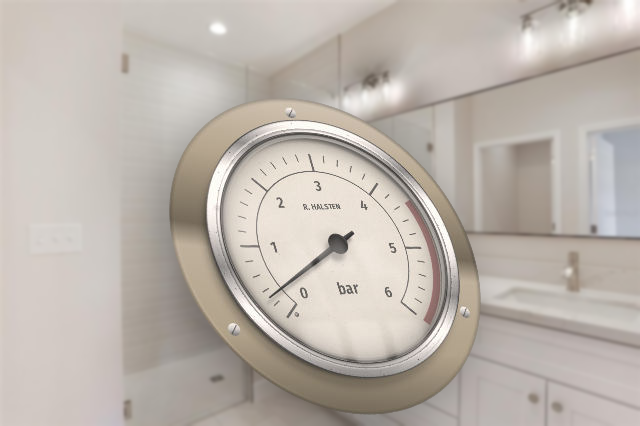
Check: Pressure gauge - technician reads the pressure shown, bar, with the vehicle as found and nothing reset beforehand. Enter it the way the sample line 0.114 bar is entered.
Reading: 0.3 bar
